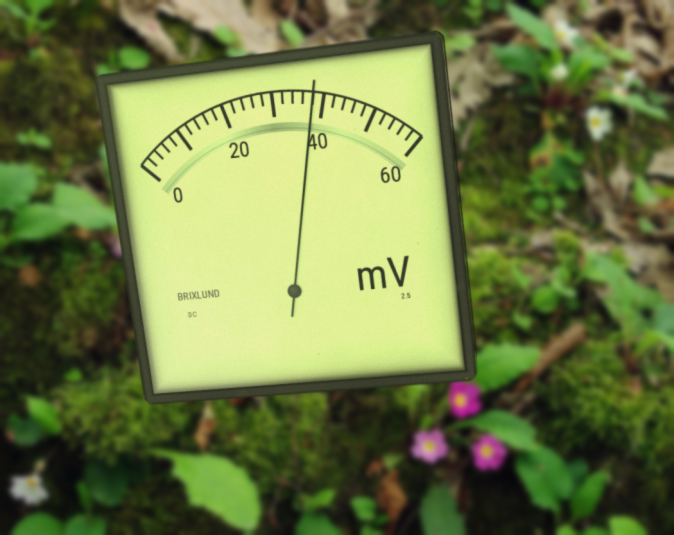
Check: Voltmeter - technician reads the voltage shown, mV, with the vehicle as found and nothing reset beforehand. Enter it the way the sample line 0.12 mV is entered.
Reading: 38 mV
